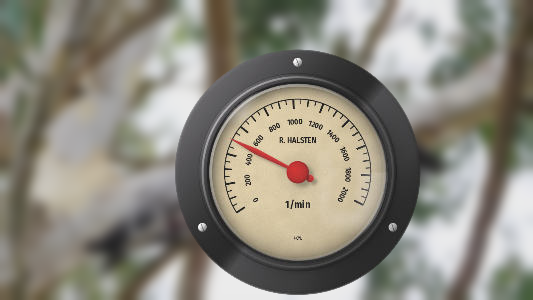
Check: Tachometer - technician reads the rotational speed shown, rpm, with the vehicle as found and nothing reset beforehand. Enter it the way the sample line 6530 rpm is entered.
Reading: 500 rpm
